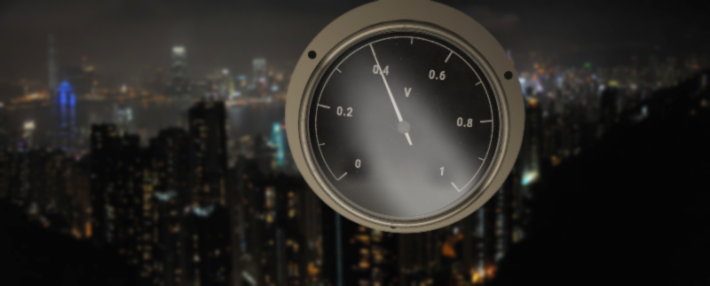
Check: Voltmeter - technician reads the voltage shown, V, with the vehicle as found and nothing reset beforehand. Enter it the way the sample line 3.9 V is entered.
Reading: 0.4 V
